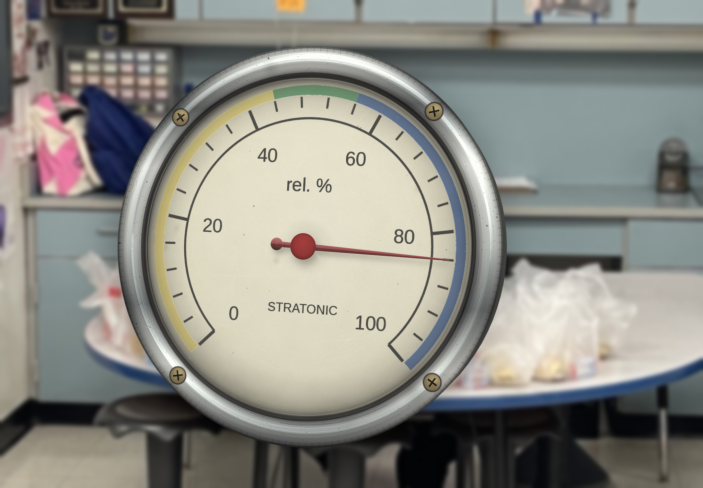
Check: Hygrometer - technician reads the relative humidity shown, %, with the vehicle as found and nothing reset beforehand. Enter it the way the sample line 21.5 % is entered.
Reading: 84 %
